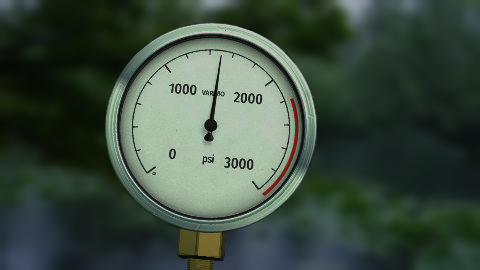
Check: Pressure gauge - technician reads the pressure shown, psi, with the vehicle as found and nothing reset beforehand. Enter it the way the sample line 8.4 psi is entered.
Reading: 1500 psi
